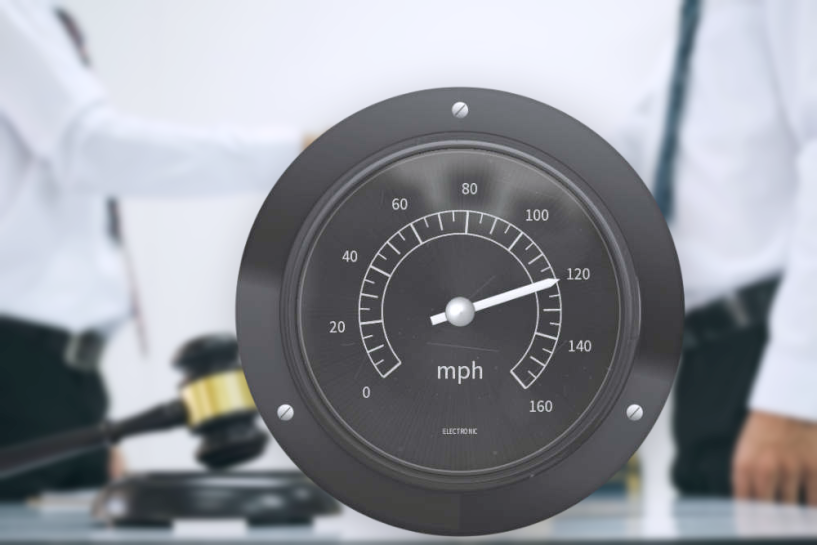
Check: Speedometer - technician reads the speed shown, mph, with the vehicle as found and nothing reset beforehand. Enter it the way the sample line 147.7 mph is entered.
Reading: 120 mph
